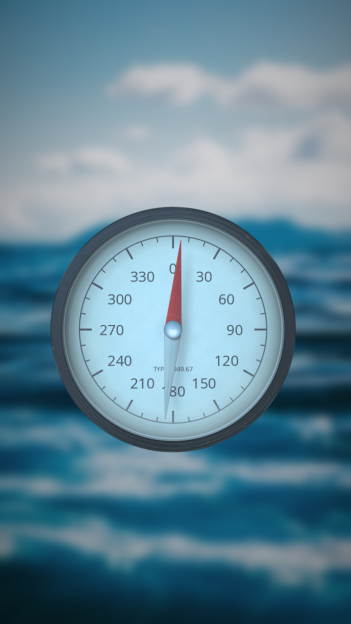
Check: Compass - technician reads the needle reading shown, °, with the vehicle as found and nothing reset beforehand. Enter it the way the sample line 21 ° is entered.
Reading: 5 °
